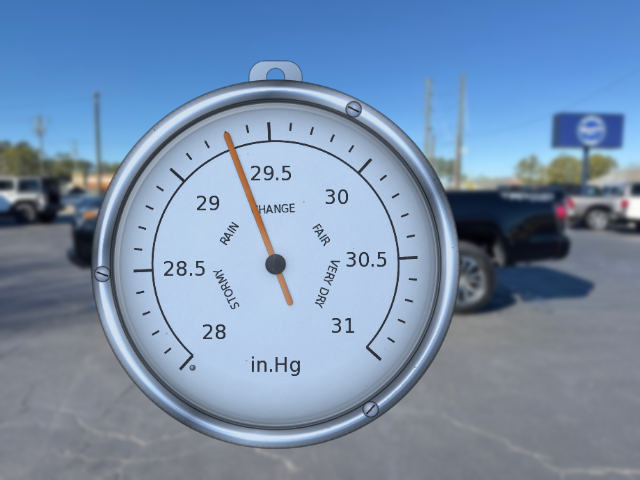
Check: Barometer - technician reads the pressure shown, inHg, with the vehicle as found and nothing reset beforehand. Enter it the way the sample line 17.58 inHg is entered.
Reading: 29.3 inHg
